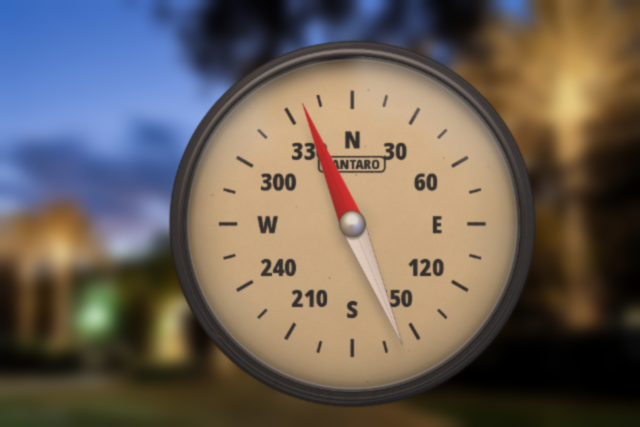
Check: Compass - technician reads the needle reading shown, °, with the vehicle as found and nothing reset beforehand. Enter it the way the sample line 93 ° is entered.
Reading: 337.5 °
